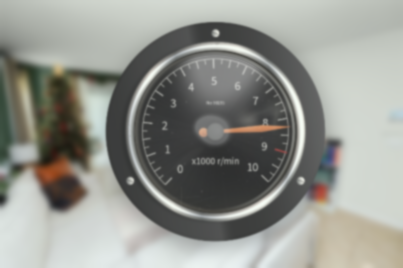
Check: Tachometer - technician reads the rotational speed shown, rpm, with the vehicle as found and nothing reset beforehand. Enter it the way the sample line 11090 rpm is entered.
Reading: 8250 rpm
